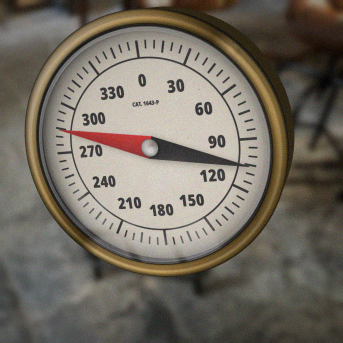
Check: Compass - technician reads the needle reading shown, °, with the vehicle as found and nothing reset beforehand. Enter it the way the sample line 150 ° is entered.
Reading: 285 °
